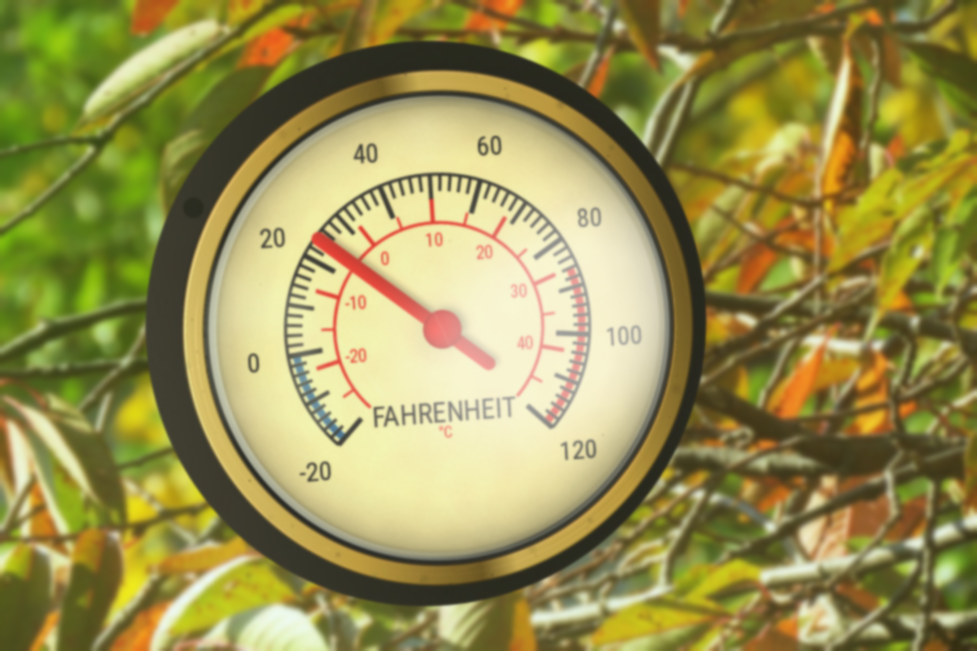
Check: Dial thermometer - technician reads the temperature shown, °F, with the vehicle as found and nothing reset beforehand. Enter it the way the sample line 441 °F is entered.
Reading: 24 °F
